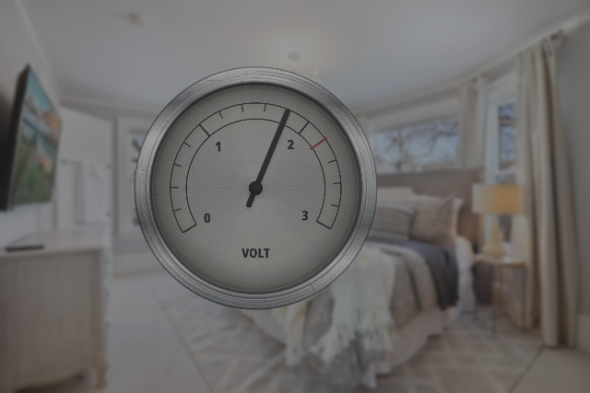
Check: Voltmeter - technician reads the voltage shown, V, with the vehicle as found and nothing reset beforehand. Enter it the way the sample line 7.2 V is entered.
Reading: 1.8 V
